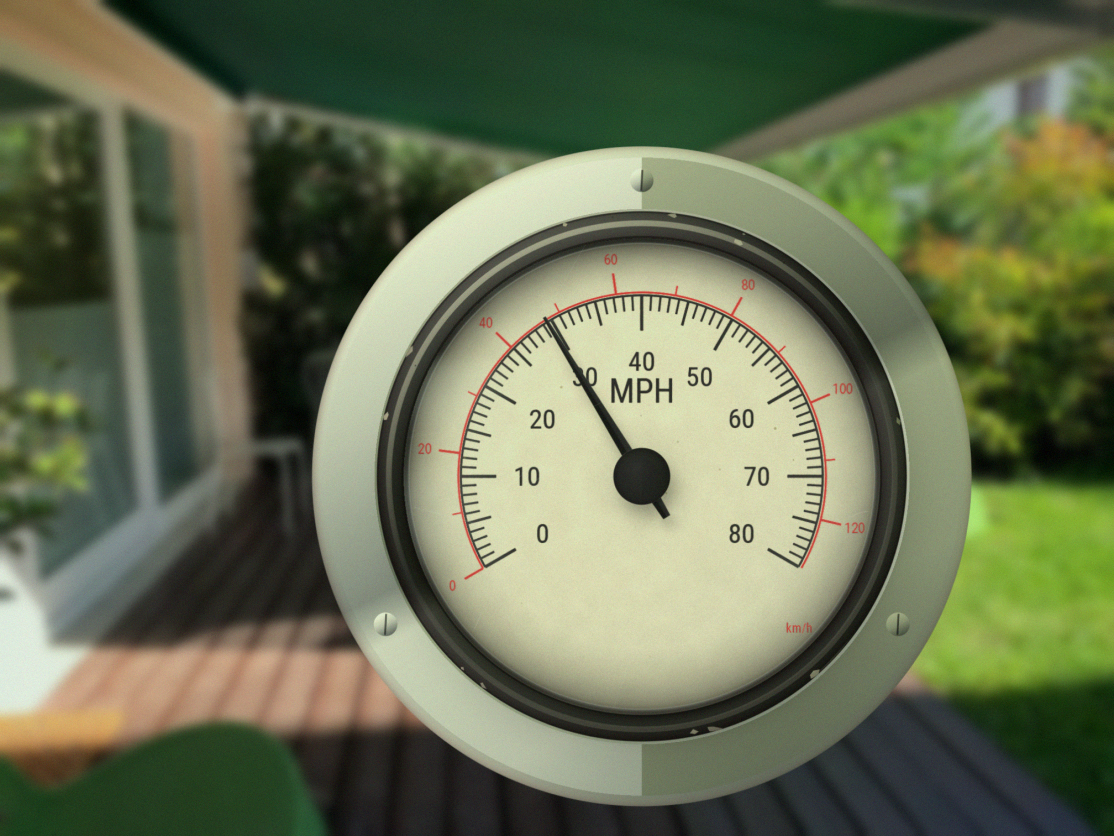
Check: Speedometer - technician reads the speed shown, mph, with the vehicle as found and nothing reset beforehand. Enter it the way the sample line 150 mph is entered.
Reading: 29.5 mph
